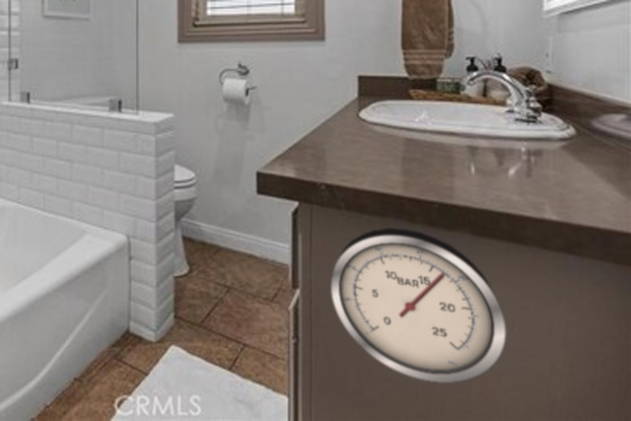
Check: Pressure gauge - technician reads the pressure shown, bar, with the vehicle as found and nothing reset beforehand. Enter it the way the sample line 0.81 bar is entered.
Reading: 16 bar
